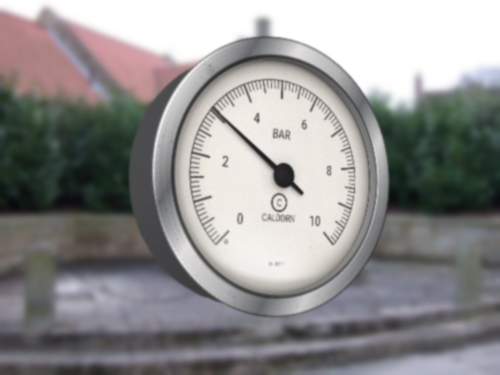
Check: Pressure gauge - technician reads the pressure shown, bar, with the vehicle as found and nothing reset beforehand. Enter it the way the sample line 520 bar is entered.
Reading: 3 bar
